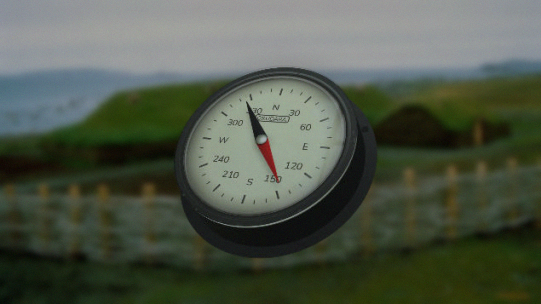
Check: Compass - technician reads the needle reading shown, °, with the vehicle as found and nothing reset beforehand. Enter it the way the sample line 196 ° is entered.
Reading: 145 °
